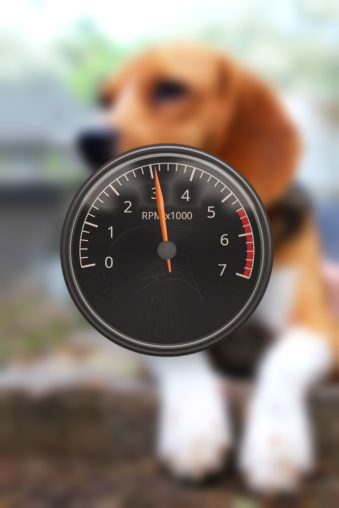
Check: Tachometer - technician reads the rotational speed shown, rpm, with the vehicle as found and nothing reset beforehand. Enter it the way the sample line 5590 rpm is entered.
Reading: 3100 rpm
